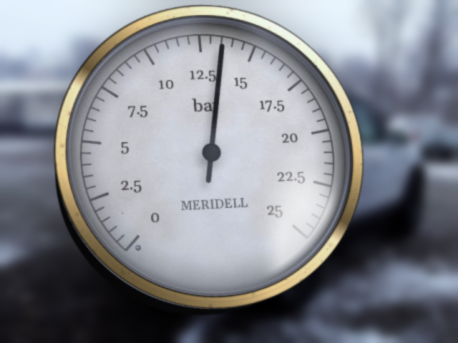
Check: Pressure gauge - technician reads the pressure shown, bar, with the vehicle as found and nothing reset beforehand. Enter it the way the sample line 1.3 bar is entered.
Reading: 13.5 bar
